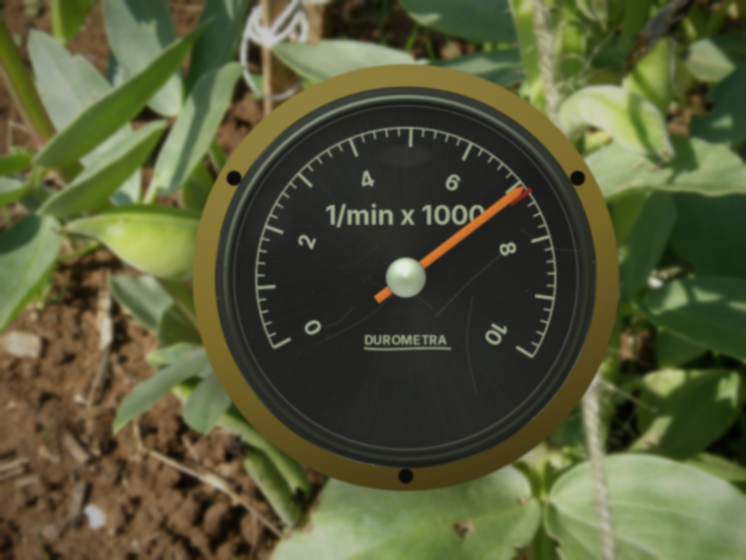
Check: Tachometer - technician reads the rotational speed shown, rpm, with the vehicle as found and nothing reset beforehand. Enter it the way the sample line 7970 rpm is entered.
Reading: 7100 rpm
